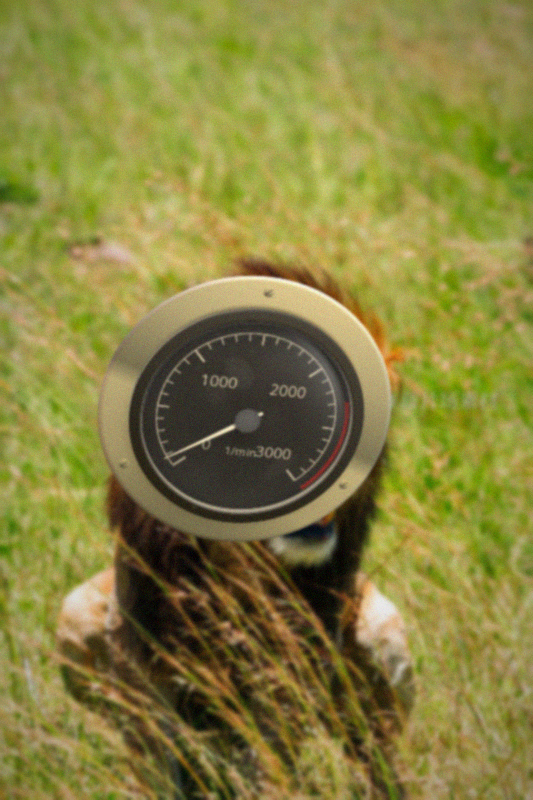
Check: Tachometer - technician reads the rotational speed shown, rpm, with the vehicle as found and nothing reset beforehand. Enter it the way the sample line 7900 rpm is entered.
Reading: 100 rpm
